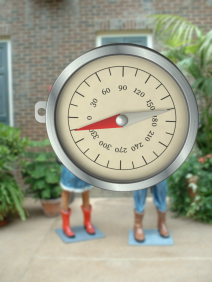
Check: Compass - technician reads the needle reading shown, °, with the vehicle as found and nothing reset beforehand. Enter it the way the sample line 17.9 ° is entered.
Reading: 345 °
